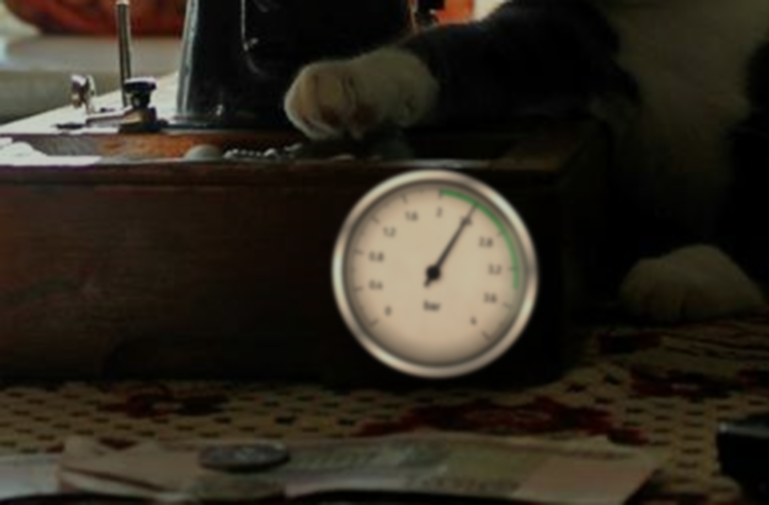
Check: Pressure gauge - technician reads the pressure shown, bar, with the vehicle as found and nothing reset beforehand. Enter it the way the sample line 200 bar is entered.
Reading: 2.4 bar
